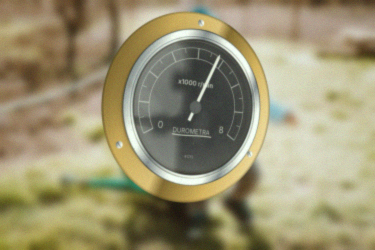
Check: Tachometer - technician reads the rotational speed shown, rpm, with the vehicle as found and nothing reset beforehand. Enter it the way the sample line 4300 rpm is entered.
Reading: 4750 rpm
